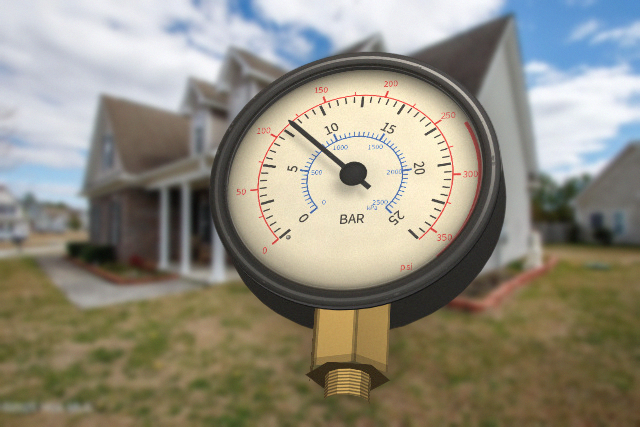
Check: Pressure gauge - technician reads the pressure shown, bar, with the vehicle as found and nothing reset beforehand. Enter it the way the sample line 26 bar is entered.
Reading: 8 bar
